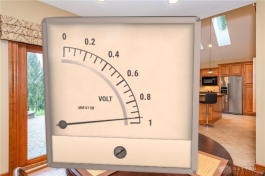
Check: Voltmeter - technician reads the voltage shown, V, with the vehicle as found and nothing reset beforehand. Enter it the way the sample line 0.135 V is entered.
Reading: 0.95 V
